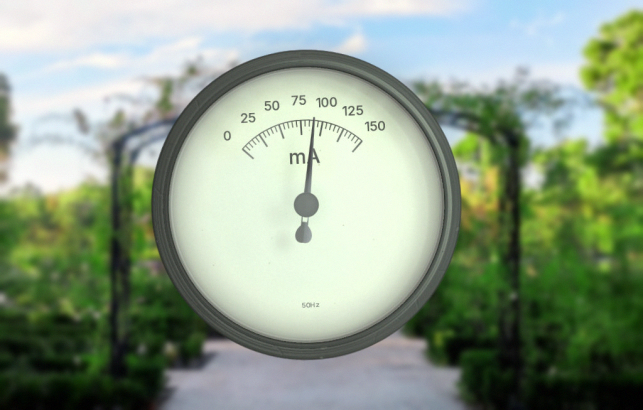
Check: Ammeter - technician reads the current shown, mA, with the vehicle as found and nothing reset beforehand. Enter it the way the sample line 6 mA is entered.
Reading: 90 mA
